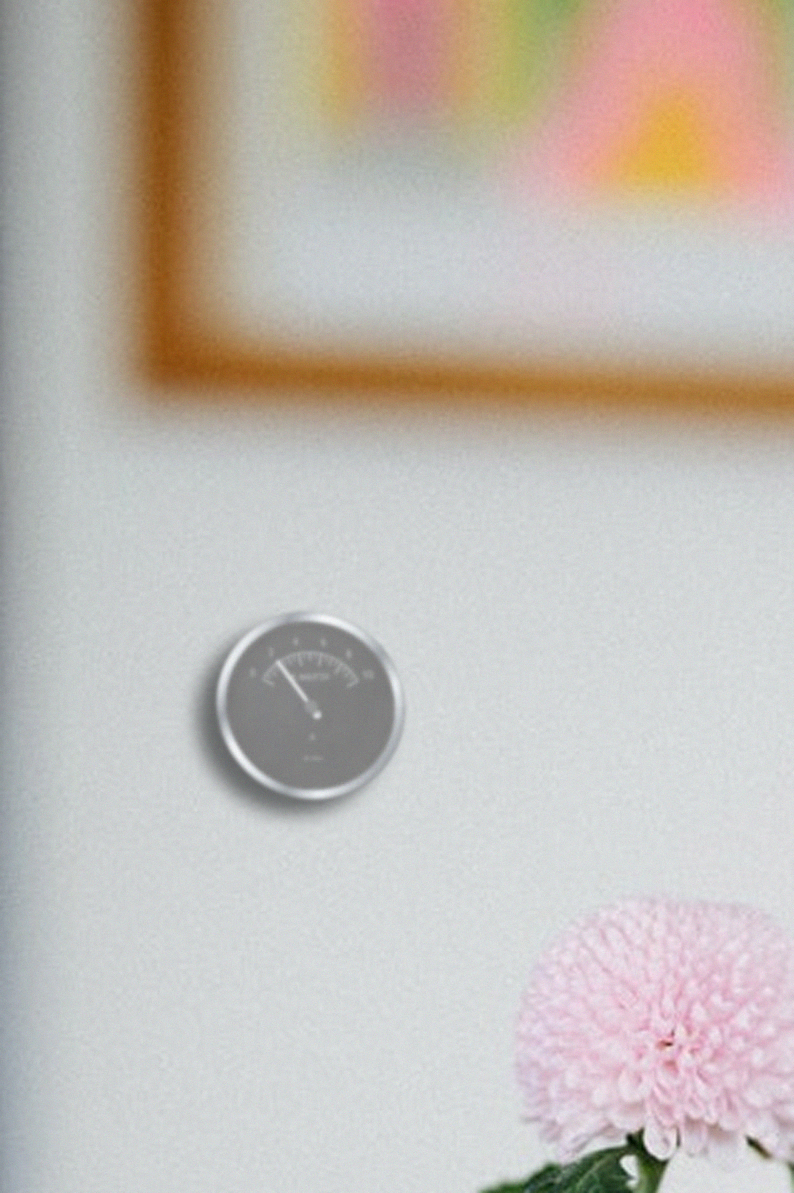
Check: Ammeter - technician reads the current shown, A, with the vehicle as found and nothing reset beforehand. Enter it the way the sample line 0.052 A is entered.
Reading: 2 A
